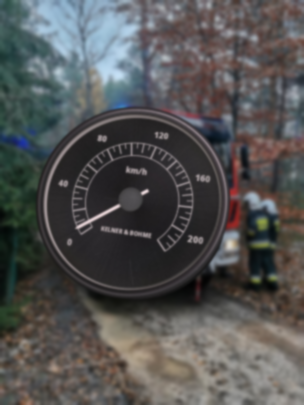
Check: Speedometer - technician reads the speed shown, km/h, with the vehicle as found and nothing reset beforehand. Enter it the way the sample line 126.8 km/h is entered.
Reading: 5 km/h
